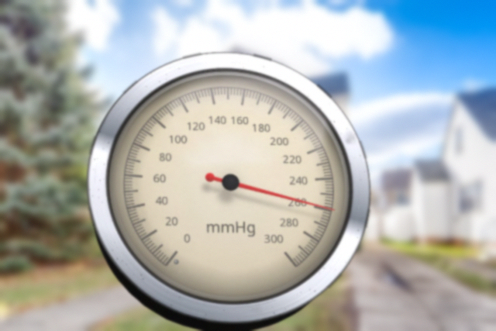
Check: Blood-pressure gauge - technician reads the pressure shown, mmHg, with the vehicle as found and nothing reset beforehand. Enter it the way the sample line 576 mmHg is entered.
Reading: 260 mmHg
